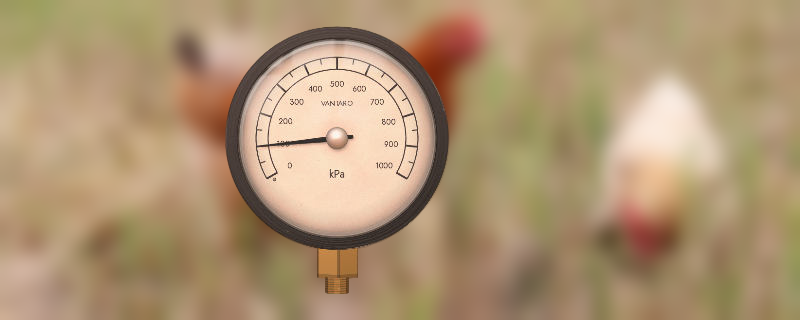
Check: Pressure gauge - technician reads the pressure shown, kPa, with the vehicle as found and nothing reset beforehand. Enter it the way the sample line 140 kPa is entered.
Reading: 100 kPa
